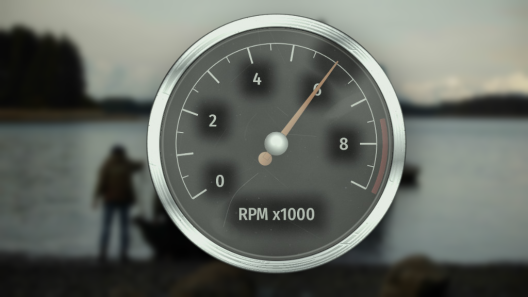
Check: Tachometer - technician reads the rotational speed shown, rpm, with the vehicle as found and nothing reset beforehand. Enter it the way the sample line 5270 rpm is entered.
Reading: 6000 rpm
